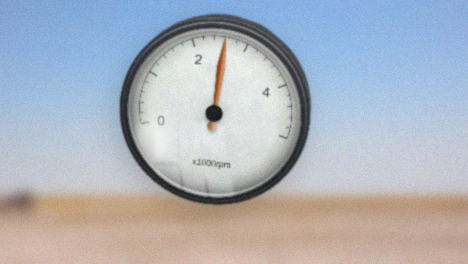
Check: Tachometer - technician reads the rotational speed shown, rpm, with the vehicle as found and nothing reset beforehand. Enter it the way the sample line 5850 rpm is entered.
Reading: 2600 rpm
